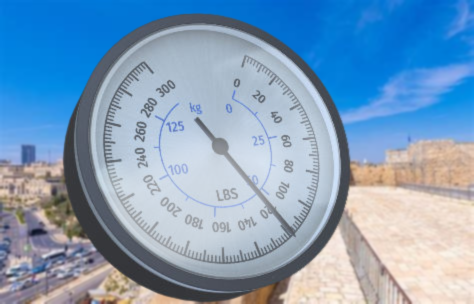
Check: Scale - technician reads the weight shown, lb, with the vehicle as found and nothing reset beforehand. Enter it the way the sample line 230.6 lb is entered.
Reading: 120 lb
